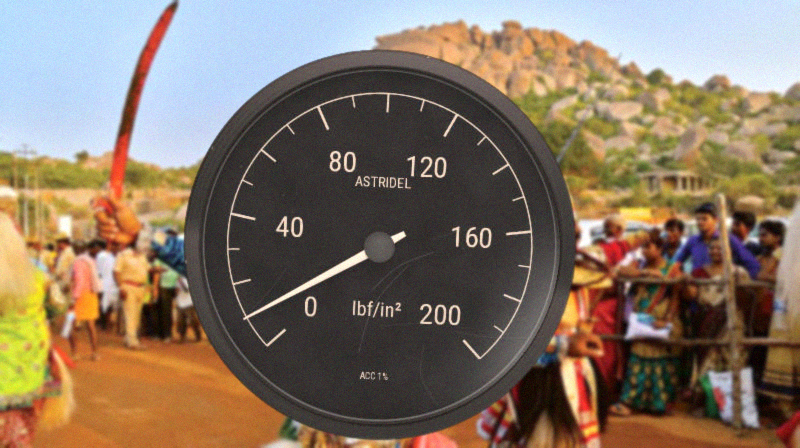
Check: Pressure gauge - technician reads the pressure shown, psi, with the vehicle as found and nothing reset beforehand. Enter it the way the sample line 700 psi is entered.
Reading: 10 psi
